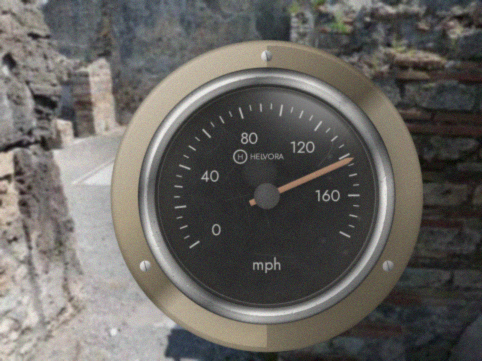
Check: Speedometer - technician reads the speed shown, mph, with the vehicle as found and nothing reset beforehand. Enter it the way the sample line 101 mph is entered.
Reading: 142.5 mph
